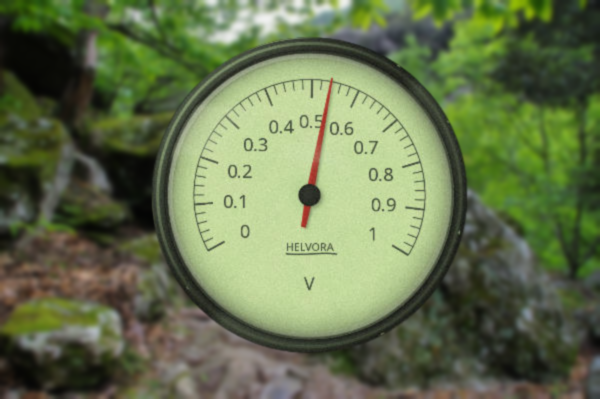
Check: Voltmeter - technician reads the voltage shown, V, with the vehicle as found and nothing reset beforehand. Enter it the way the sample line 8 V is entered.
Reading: 0.54 V
